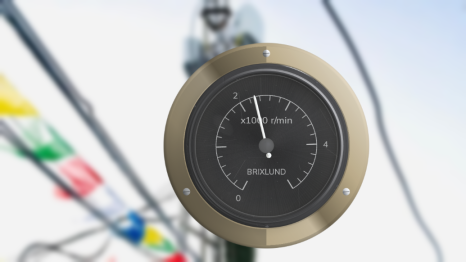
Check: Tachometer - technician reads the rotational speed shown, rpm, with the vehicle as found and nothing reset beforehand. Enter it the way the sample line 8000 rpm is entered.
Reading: 2300 rpm
